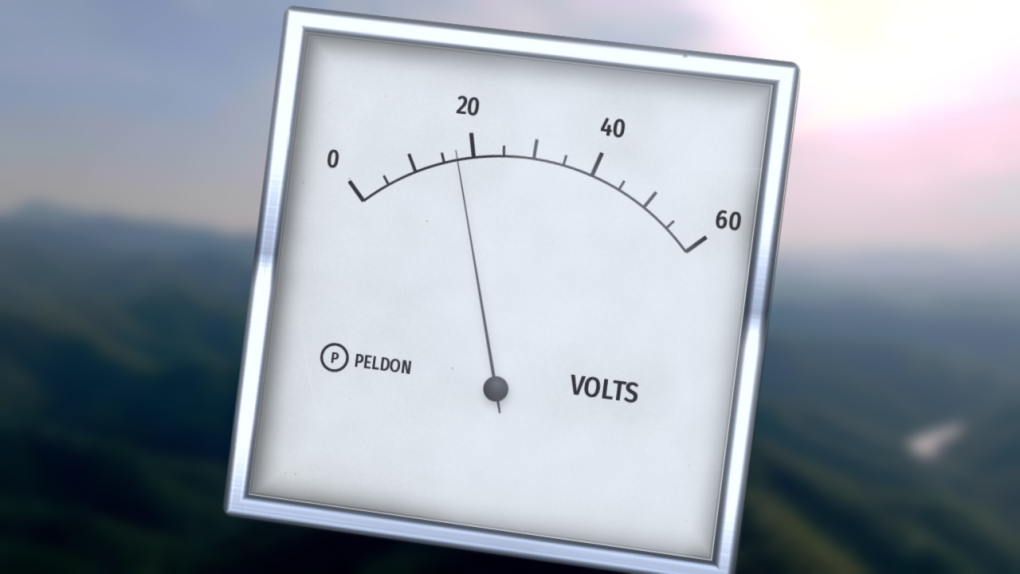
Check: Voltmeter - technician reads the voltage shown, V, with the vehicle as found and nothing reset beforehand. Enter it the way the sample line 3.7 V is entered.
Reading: 17.5 V
